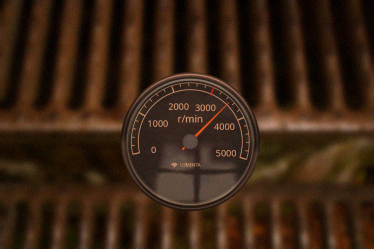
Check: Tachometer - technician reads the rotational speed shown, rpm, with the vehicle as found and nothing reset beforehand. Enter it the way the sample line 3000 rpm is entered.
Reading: 3500 rpm
